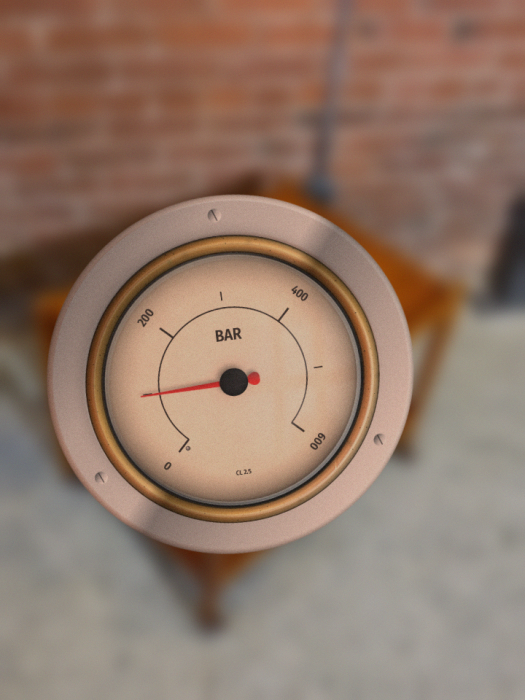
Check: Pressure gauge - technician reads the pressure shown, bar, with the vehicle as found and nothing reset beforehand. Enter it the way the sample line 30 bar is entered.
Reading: 100 bar
